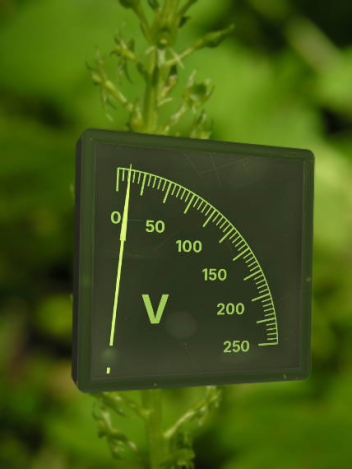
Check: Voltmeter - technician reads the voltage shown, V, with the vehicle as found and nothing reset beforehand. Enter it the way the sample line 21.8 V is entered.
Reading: 10 V
